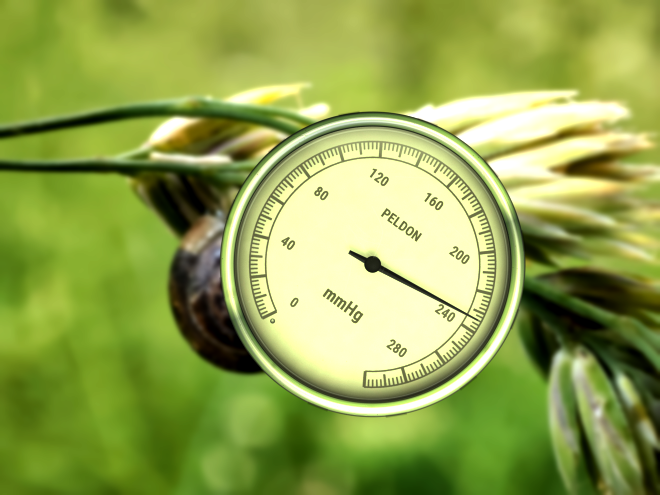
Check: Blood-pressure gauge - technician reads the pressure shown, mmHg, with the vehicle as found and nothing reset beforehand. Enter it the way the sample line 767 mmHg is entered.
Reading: 234 mmHg
